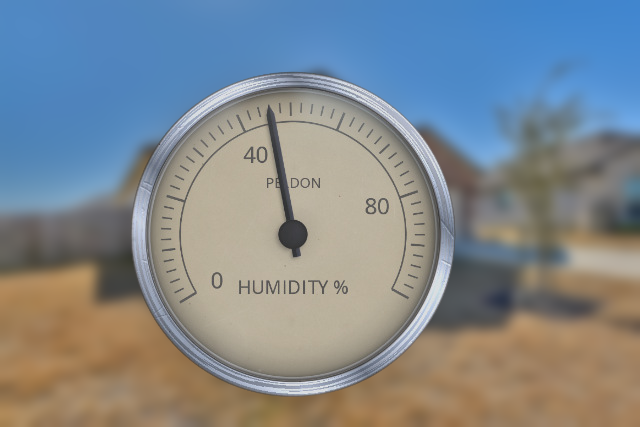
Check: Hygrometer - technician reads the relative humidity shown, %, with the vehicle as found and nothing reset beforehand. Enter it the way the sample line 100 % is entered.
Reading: 46 %
